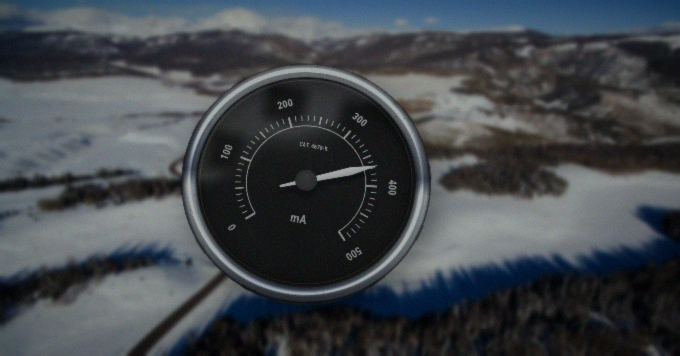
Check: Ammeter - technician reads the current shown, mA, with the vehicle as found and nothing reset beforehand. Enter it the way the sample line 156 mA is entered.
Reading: 370 mA
